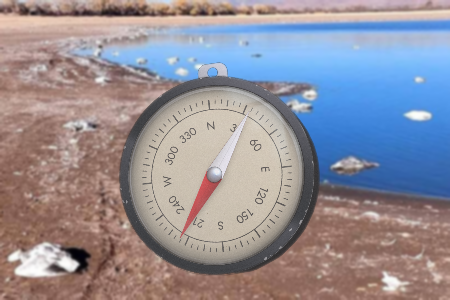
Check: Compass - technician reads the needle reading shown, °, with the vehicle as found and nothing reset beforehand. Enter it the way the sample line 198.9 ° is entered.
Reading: 215 °
